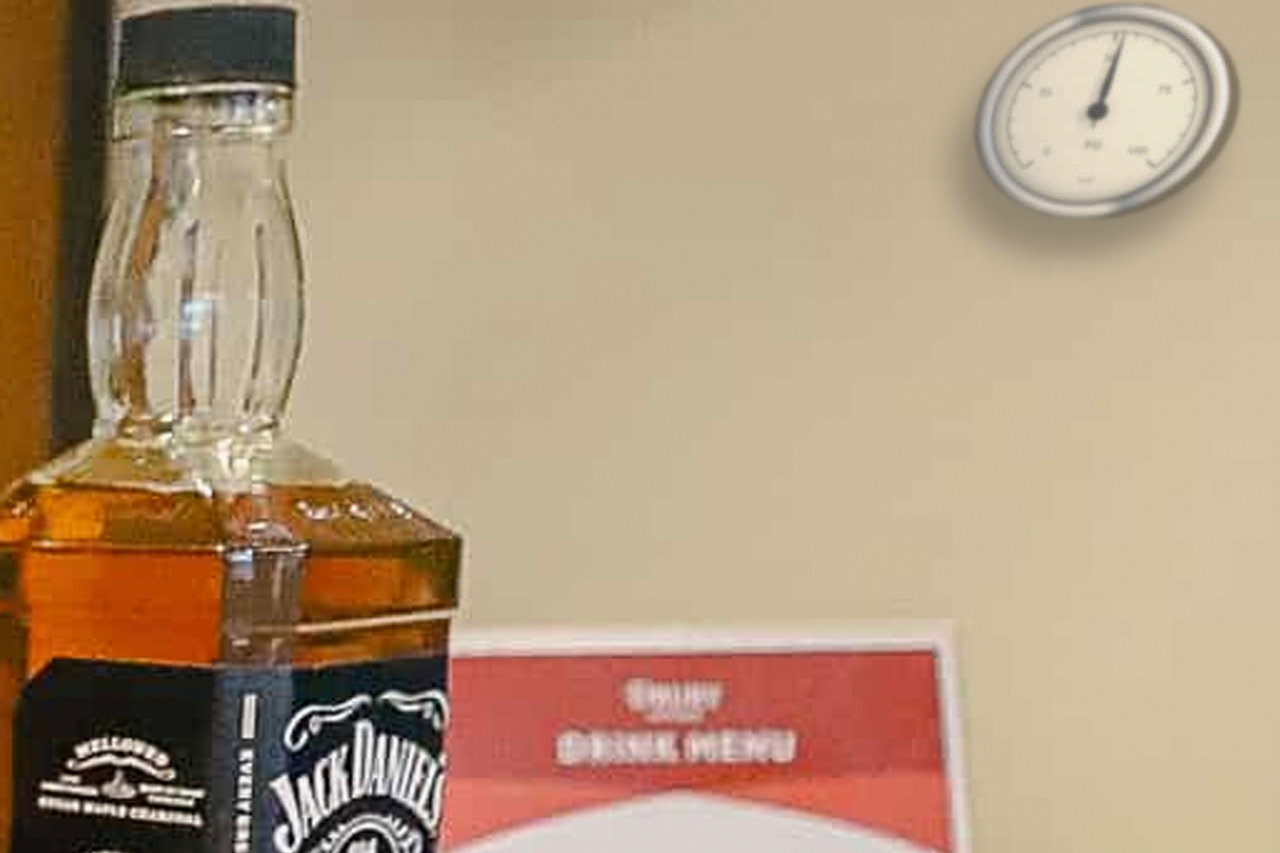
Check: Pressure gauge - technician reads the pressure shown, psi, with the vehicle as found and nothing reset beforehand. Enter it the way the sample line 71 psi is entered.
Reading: 52.5 psi
